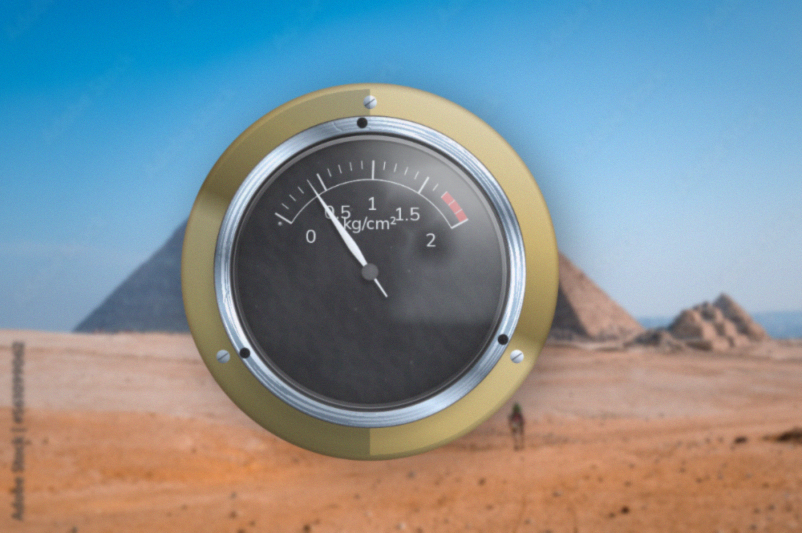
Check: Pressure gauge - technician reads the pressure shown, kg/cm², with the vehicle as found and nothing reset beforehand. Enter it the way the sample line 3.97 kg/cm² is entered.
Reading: 0.4 kg/cm²
